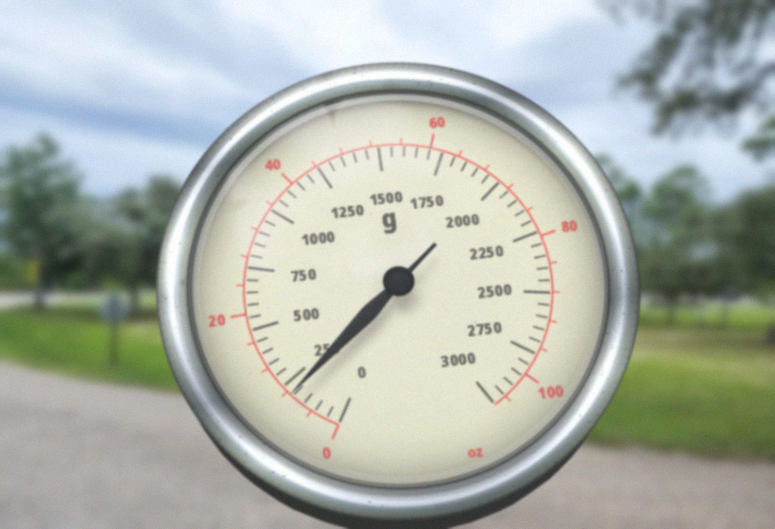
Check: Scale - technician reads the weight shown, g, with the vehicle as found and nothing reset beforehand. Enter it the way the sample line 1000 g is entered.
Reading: 200 g
